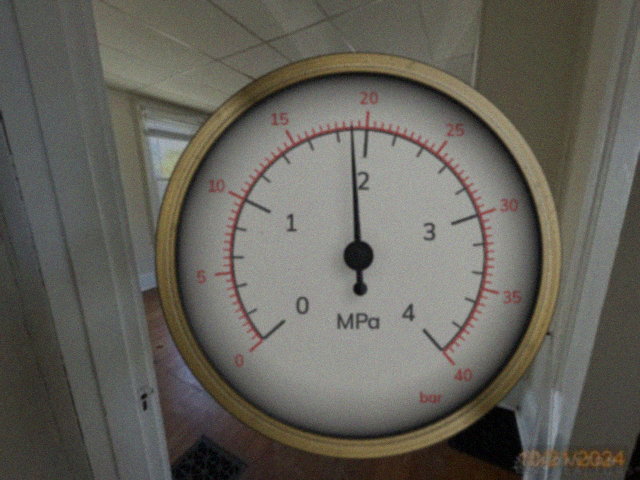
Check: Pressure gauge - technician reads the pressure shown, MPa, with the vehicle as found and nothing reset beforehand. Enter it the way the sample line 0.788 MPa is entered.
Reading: 1.9 MPa
